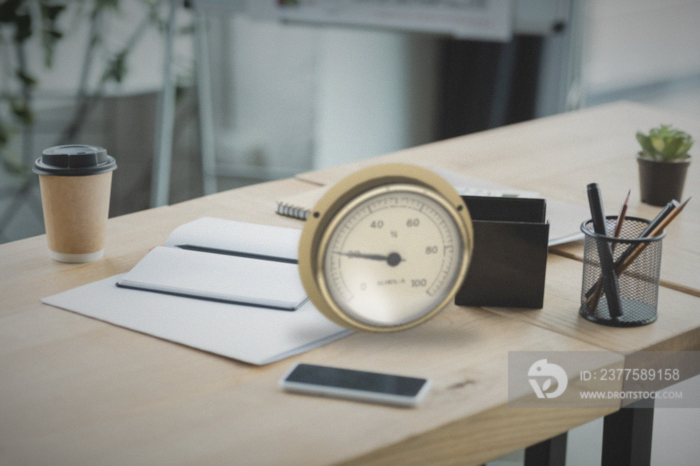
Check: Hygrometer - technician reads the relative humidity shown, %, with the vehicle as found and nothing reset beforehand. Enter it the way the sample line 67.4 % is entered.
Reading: 20 %
